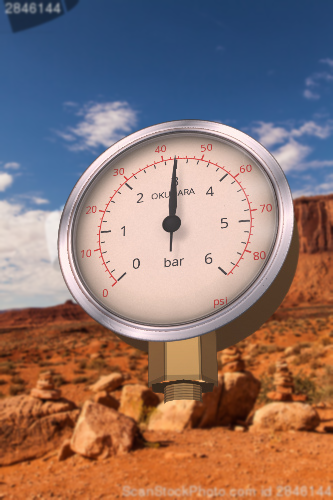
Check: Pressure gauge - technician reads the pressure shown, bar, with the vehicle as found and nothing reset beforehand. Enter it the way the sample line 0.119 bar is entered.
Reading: 3 bar
